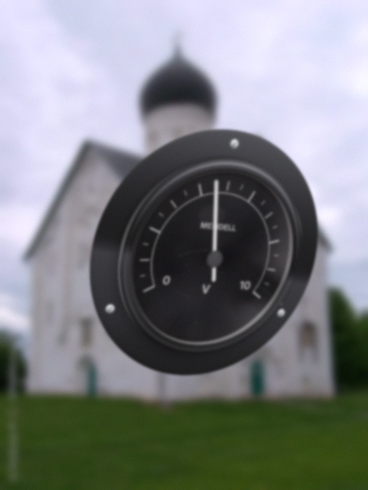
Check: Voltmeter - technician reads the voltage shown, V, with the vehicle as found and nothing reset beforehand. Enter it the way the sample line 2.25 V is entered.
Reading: 4.5 V
